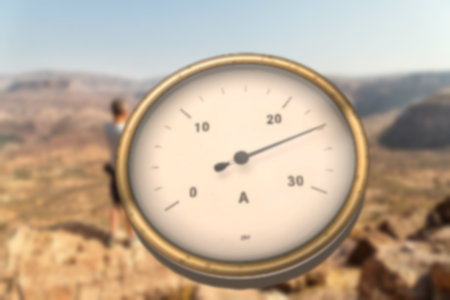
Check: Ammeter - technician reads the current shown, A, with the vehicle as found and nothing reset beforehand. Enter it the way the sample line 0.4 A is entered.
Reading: 24 A
